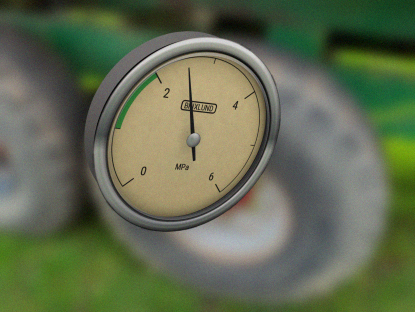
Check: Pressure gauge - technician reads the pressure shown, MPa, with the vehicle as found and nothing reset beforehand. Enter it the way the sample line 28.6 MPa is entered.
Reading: 2.5 MPa
